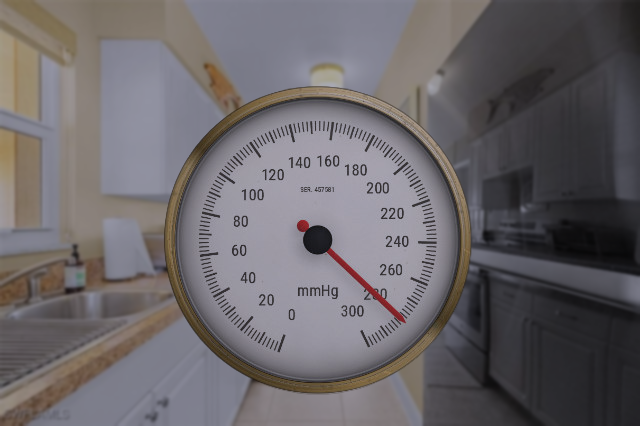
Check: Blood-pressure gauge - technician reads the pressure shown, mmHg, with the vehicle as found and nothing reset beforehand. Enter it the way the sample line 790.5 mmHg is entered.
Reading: 280 mmHg
